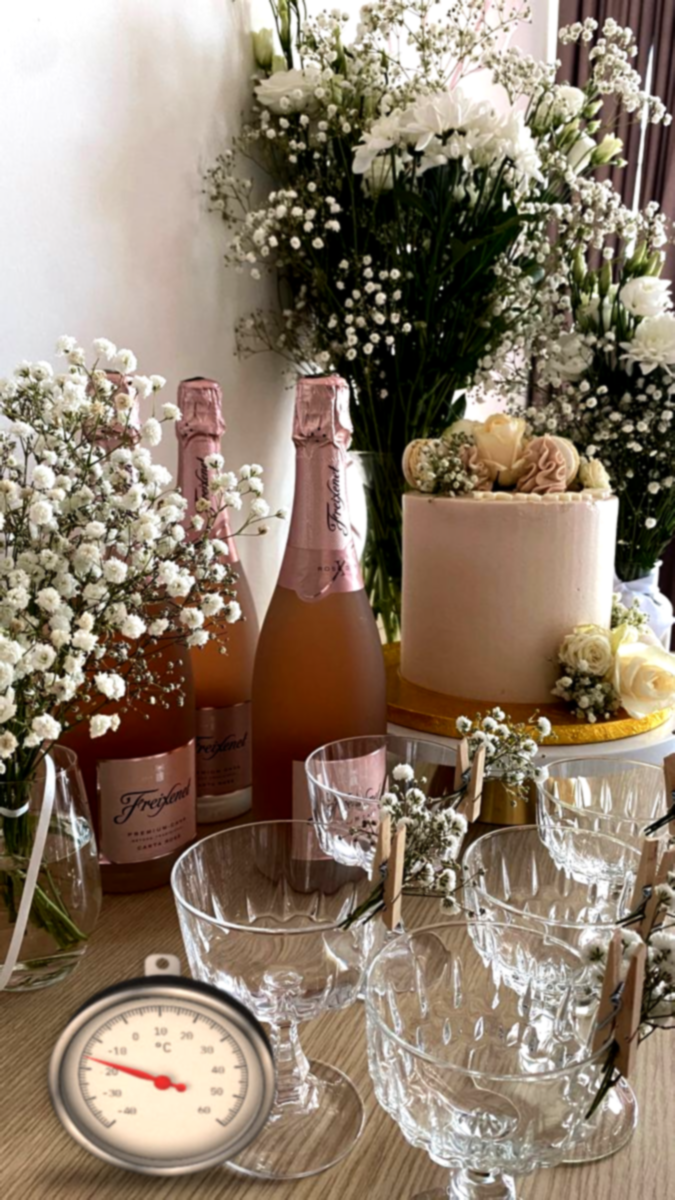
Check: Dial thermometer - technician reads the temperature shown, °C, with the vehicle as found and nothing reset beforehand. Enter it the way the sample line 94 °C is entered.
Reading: -15 °C
